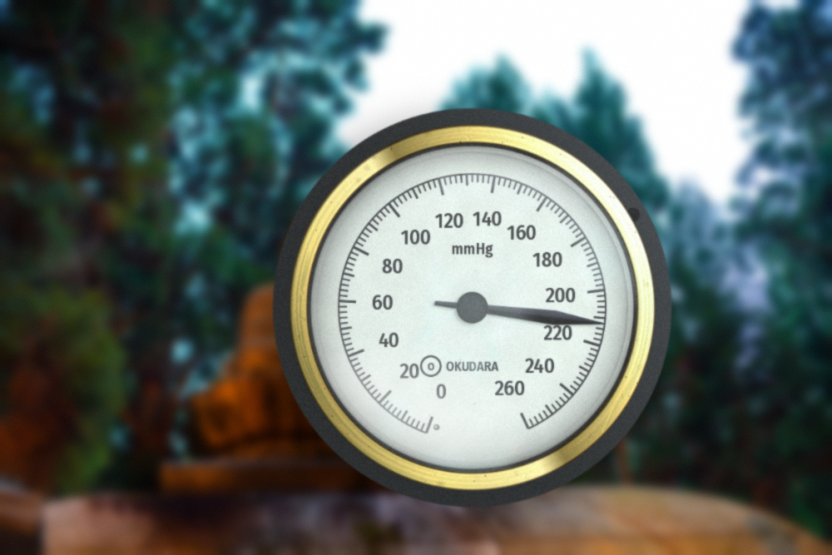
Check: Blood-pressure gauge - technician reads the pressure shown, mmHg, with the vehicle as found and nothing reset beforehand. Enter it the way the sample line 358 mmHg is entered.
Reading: 212 mmHg
